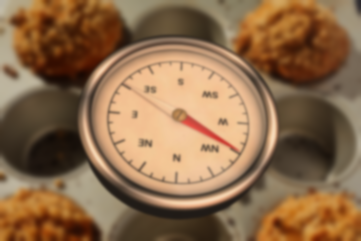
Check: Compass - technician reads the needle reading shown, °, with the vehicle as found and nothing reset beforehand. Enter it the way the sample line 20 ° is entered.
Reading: 300 °
